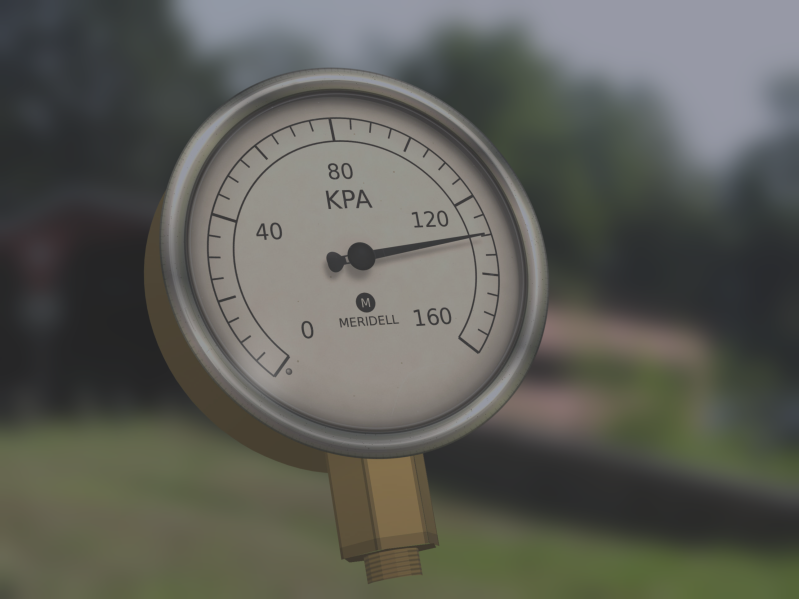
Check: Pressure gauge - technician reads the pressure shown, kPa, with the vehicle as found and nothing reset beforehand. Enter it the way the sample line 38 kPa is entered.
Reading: 130 kPa
